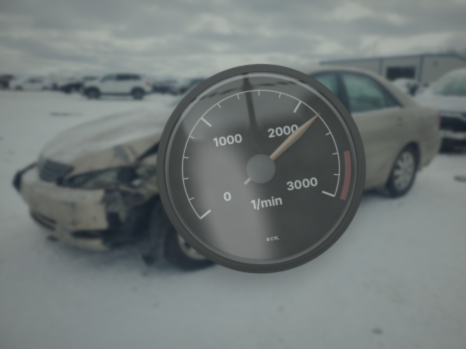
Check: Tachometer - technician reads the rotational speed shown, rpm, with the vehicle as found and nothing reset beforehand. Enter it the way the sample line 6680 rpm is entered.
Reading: 2200 rpm
